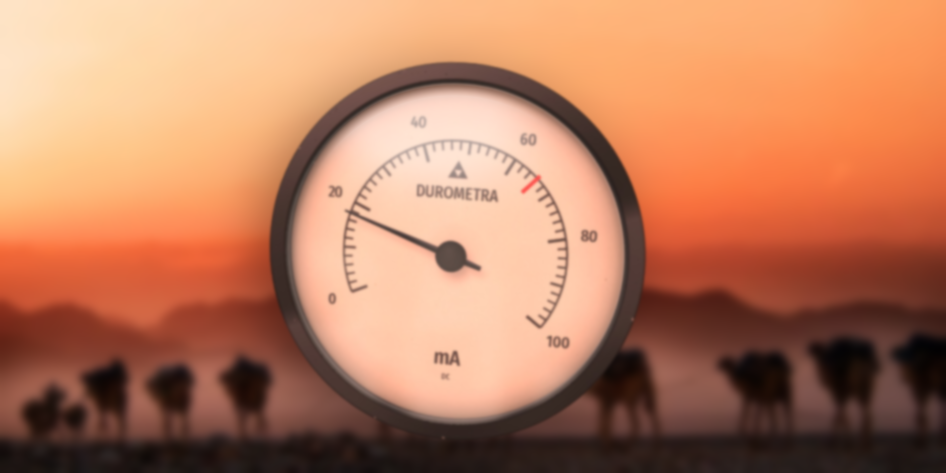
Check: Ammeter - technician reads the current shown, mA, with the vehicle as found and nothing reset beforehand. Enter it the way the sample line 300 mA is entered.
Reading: 18 mA
